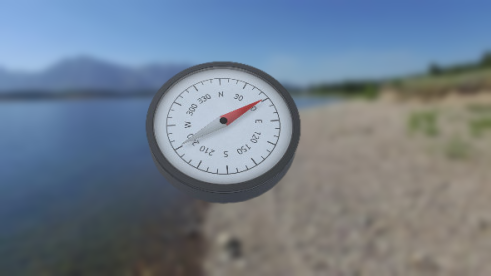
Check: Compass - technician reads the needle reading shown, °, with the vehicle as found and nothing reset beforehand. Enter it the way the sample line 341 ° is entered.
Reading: 60 °
